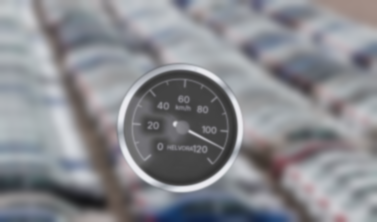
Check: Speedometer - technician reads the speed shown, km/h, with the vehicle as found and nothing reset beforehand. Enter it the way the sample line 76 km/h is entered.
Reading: 110 km/h
